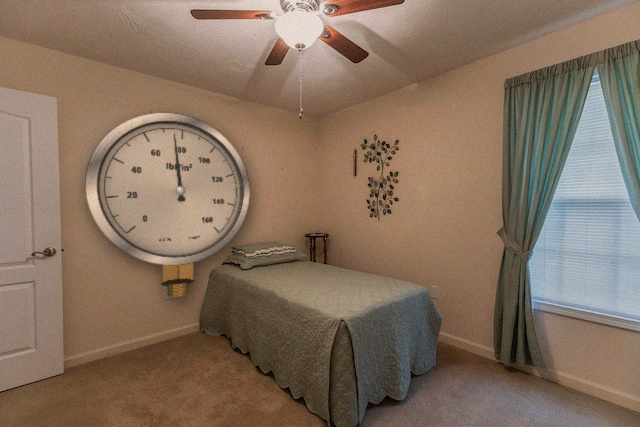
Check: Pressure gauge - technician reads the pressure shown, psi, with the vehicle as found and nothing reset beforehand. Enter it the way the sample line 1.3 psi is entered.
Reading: 75 psi
